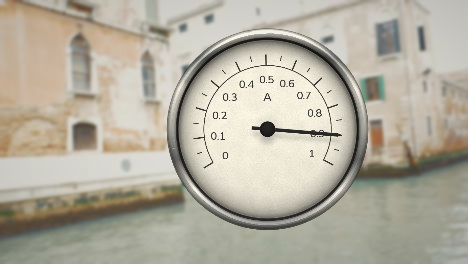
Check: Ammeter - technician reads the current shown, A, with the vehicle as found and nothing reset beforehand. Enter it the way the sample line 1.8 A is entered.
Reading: 0.9 A
